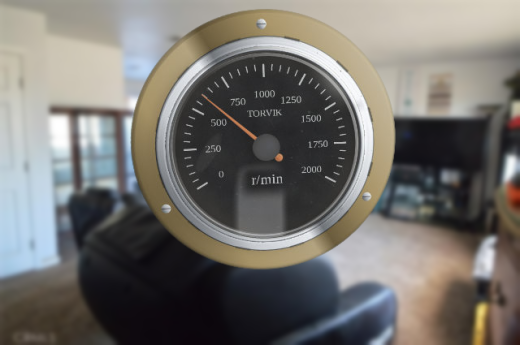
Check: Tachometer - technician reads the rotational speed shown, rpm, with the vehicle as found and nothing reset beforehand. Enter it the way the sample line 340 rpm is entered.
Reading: 600 rpm
